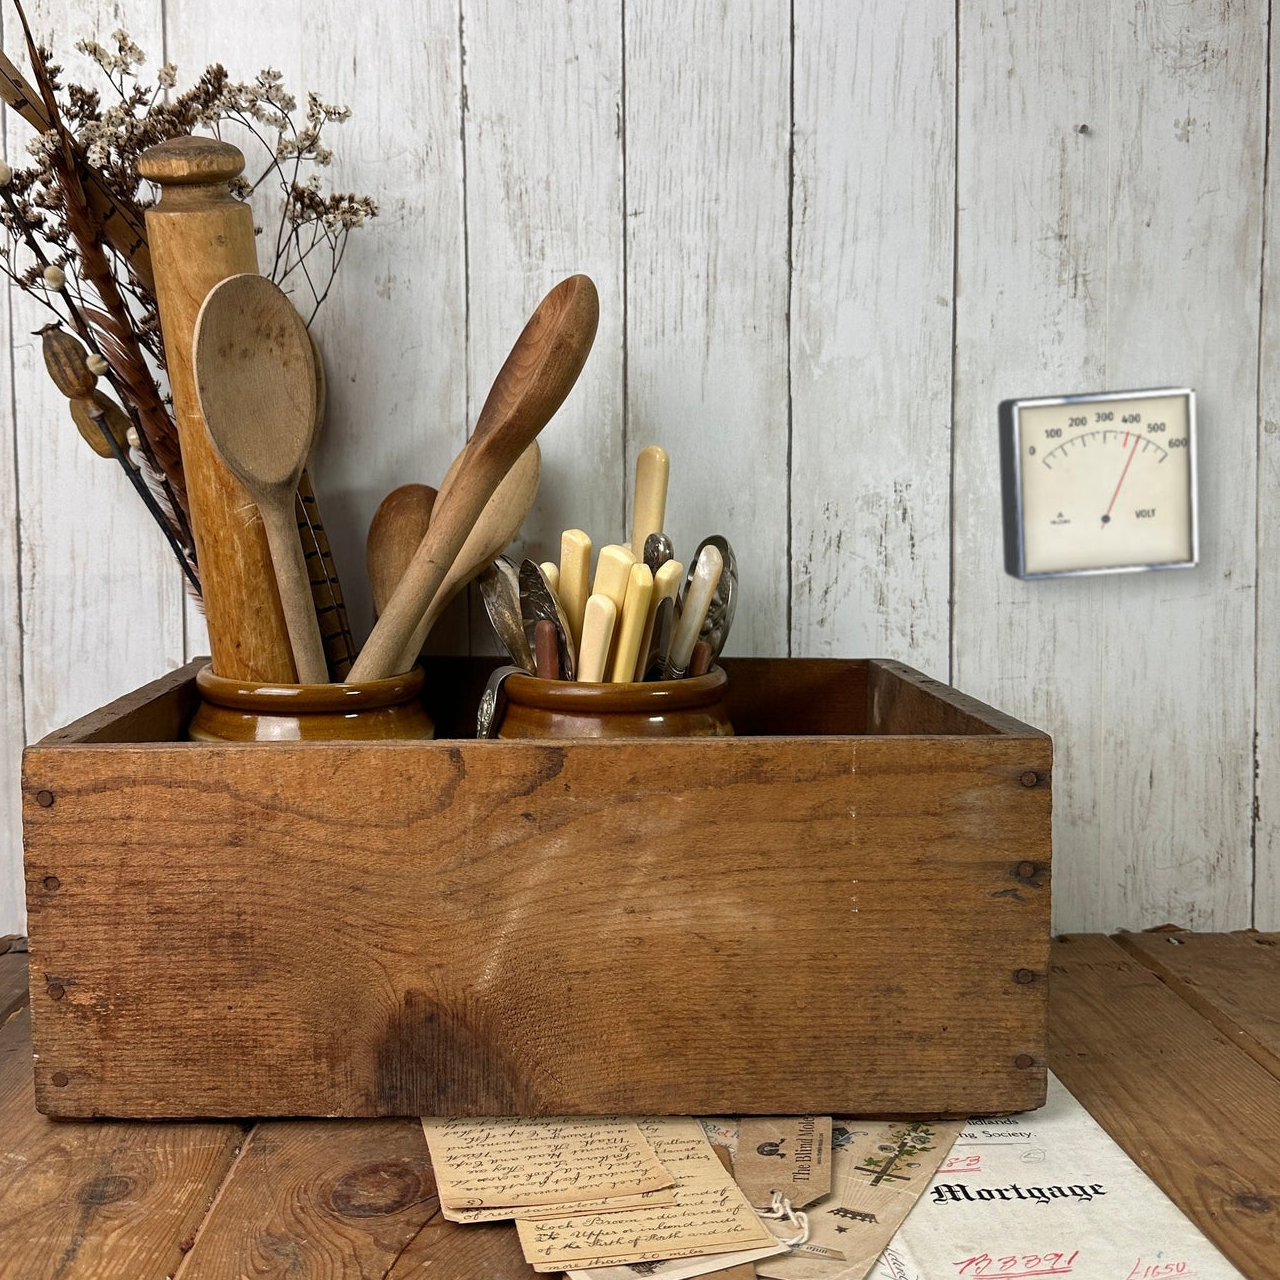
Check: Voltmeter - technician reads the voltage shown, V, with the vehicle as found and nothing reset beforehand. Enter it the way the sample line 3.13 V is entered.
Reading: 450 V
